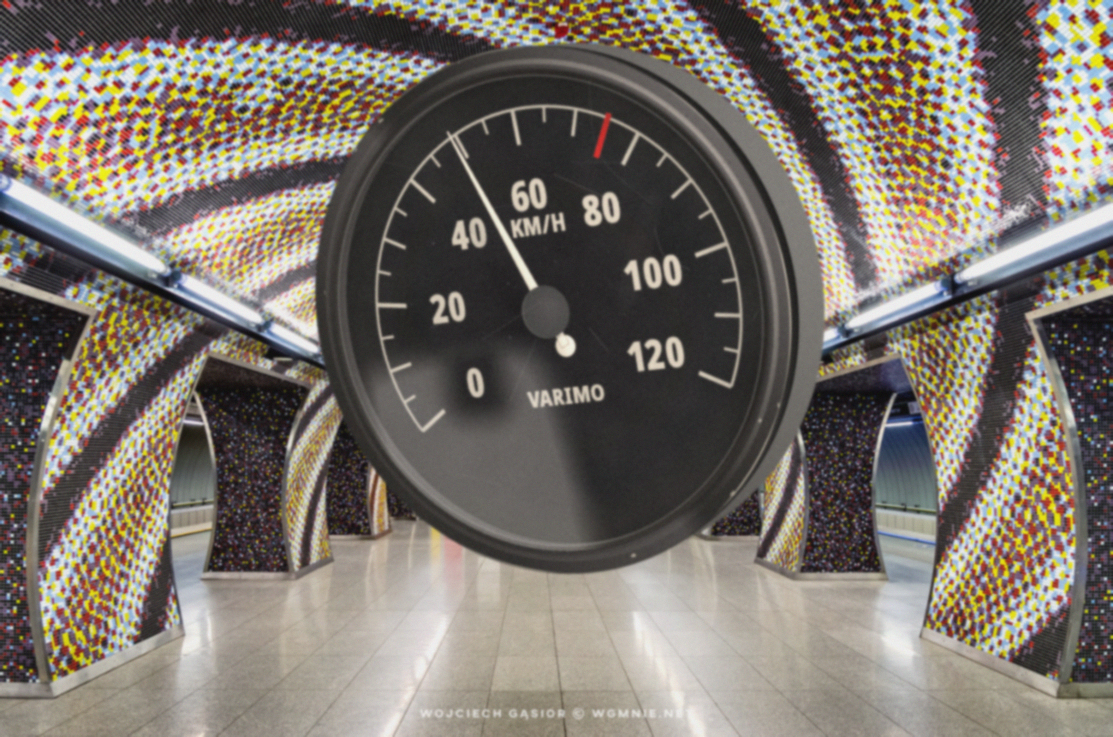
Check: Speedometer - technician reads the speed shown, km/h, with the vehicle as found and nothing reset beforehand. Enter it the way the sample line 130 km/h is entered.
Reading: 50 km/h
